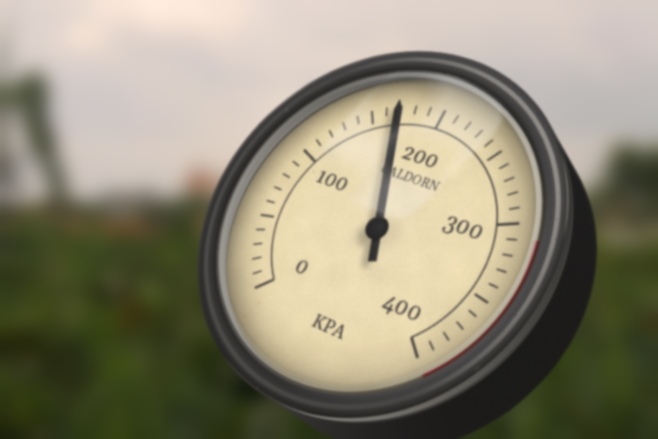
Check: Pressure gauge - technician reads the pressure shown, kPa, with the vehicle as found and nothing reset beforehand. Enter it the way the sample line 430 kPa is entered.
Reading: 170 kPa
